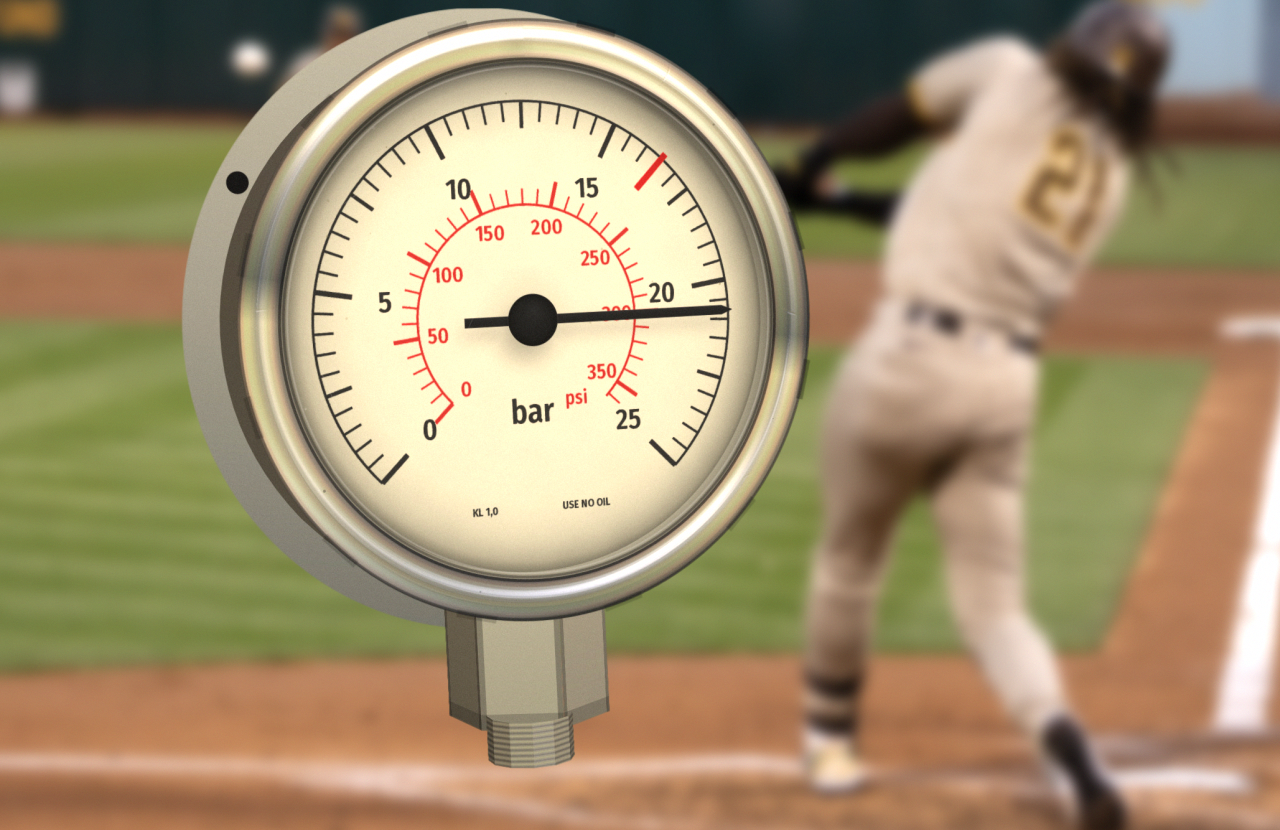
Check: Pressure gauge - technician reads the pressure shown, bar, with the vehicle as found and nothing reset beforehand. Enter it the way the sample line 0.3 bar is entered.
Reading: 20.75 bar
